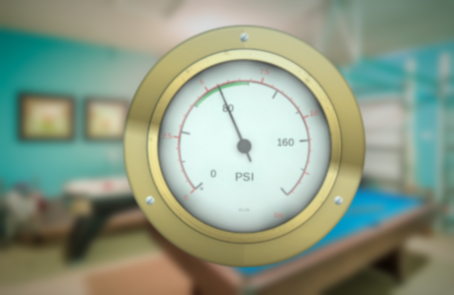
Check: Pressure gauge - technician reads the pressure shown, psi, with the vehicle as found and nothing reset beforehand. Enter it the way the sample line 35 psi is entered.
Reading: 80 psi
